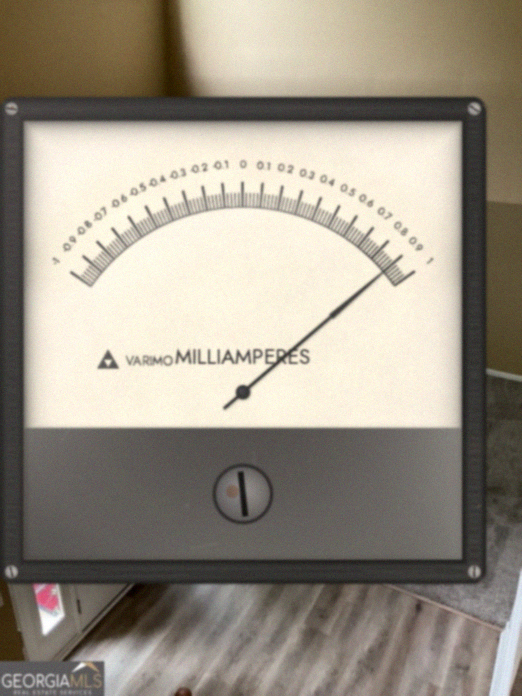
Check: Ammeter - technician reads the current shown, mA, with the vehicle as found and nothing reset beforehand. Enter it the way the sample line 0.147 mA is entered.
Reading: 0.9 mA
